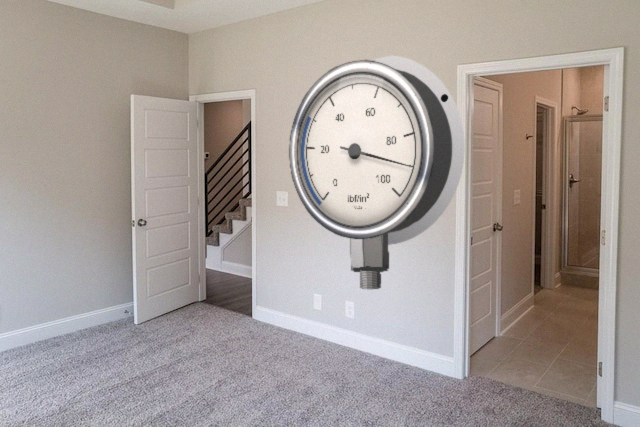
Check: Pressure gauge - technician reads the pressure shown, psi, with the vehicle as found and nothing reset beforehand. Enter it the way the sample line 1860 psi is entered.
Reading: 90 psi
